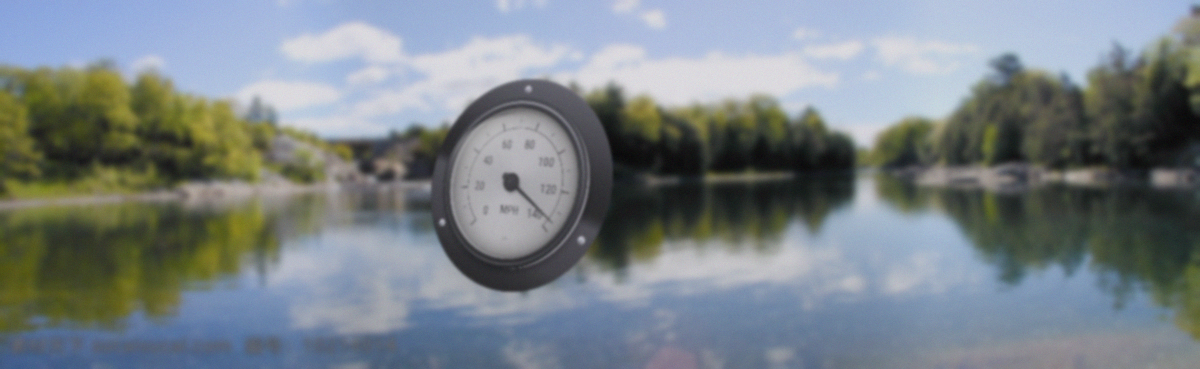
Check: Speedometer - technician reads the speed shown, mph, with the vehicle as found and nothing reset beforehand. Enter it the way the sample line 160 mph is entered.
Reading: 135 mph
